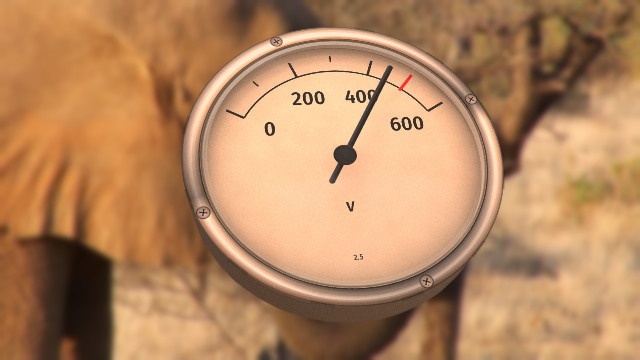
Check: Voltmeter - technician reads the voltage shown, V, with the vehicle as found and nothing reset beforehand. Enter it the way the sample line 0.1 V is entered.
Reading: 450 V
